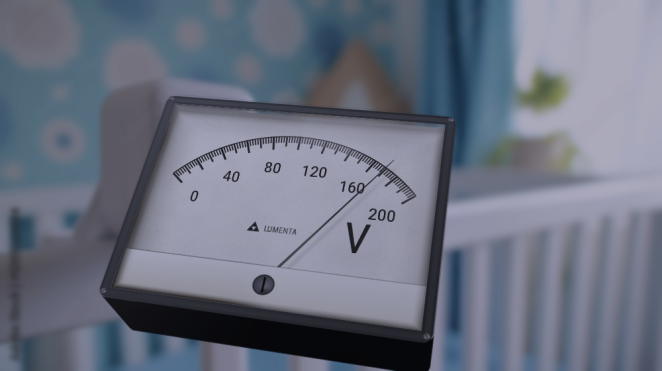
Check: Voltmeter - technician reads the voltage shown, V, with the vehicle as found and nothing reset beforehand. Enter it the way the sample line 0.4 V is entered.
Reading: 170 V
